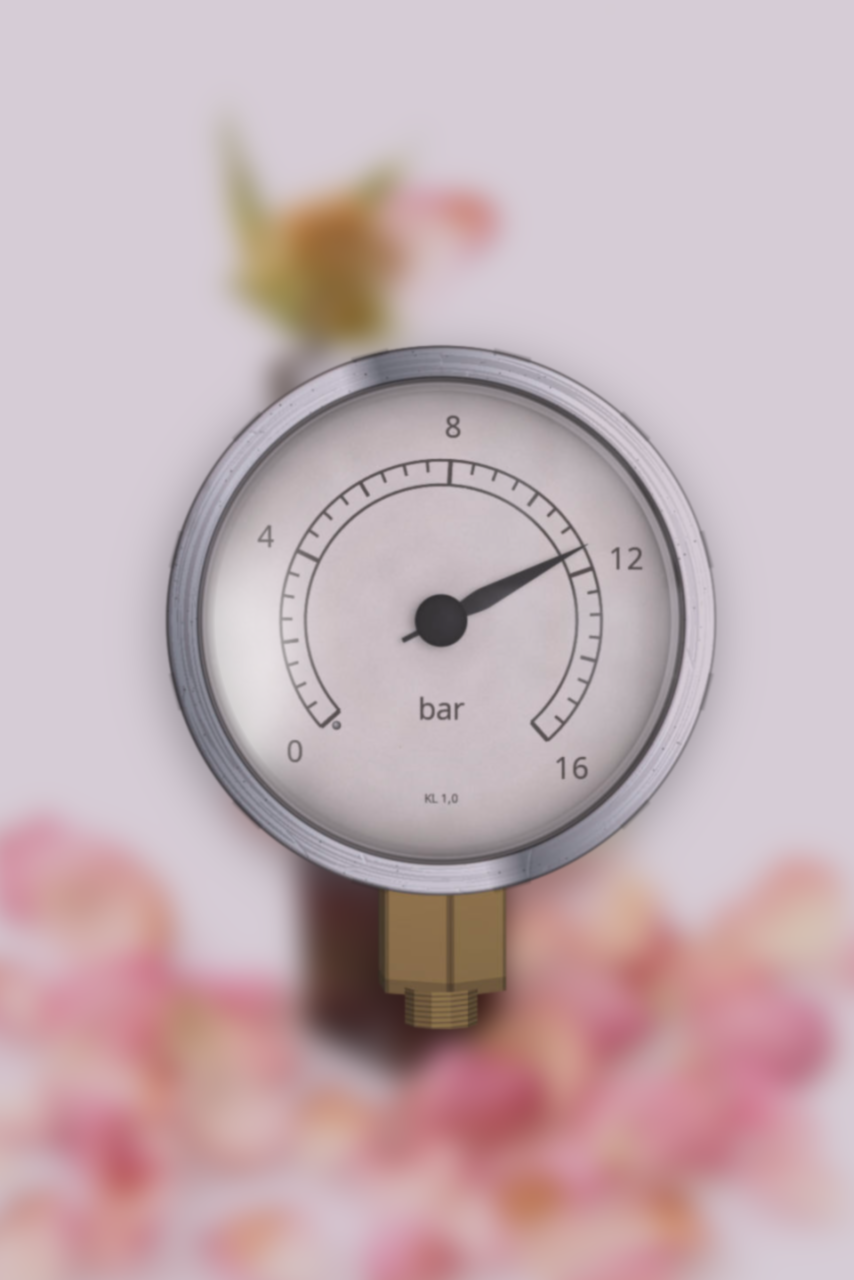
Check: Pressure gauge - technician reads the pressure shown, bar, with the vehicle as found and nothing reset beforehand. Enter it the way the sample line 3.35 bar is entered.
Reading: 11.5 bar
